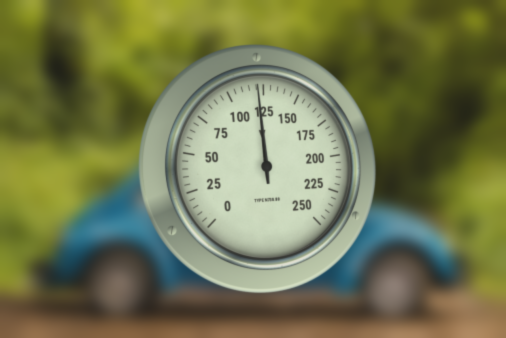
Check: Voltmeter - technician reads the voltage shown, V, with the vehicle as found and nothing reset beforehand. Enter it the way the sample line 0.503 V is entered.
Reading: 120 V
